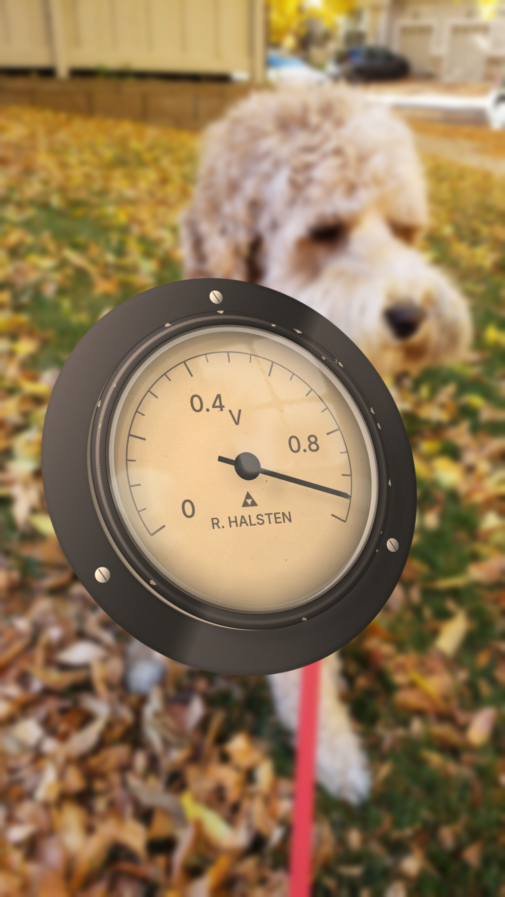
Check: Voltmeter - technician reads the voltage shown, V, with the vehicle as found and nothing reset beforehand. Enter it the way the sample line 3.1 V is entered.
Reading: 0.95 V
